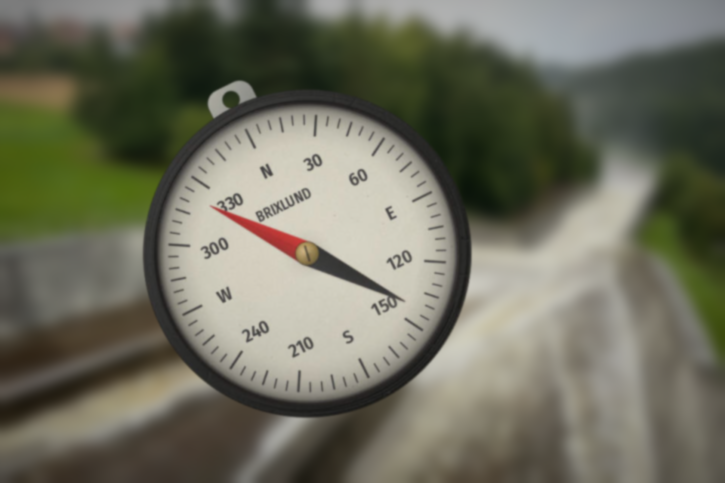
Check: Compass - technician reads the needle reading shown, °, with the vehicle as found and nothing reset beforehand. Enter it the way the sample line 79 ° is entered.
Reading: 322.5 °
